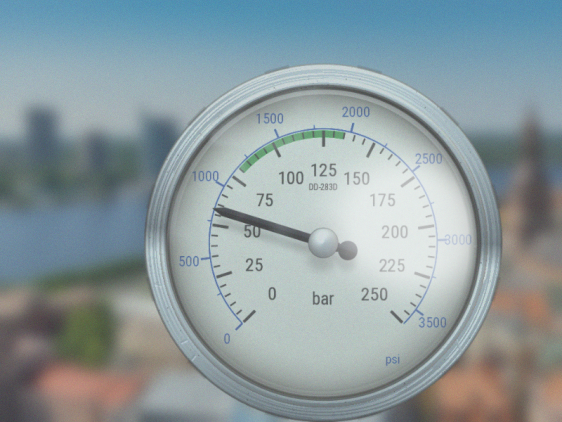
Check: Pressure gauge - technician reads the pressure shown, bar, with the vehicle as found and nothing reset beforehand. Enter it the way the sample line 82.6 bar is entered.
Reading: 57.5 bar
